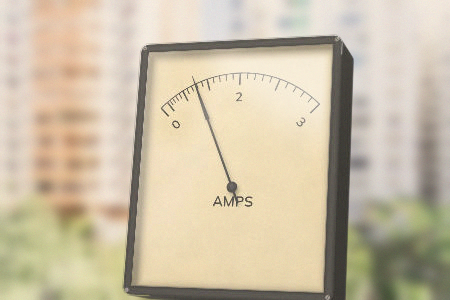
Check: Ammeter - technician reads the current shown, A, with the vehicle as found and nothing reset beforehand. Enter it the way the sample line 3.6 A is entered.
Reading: 1.3 A
